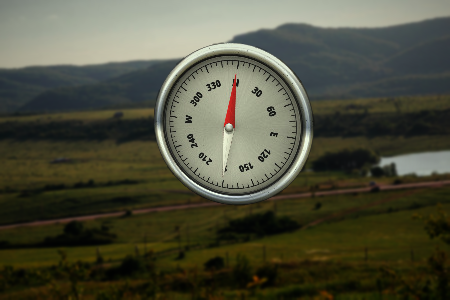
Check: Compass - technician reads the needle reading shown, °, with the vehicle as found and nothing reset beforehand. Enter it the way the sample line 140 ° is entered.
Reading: 0 °
